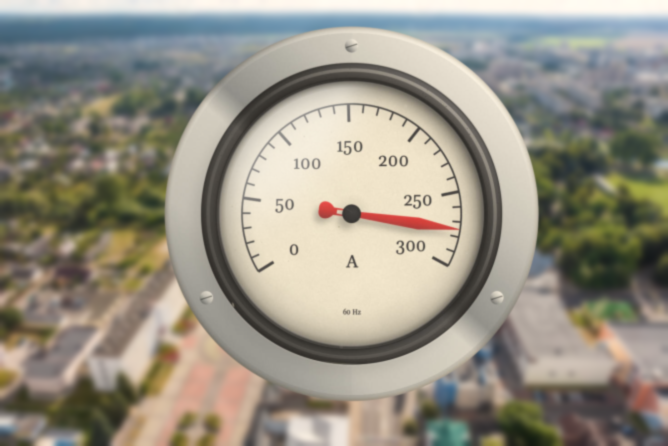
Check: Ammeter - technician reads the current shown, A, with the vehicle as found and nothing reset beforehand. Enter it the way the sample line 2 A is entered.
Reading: 275 A
